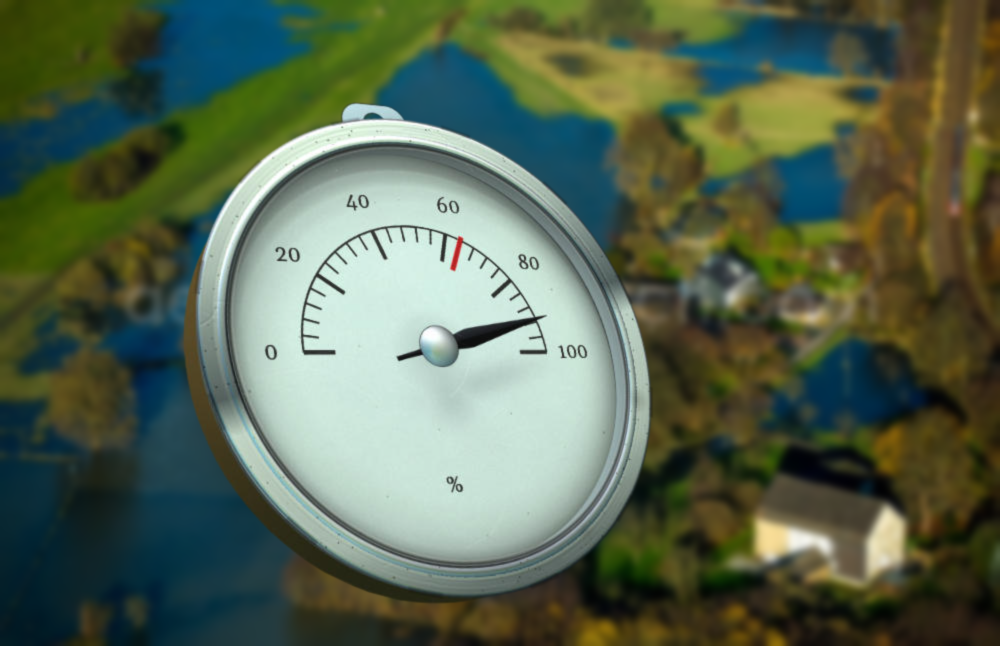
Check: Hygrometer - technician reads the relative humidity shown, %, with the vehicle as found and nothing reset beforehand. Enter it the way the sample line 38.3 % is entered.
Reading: 92 %
